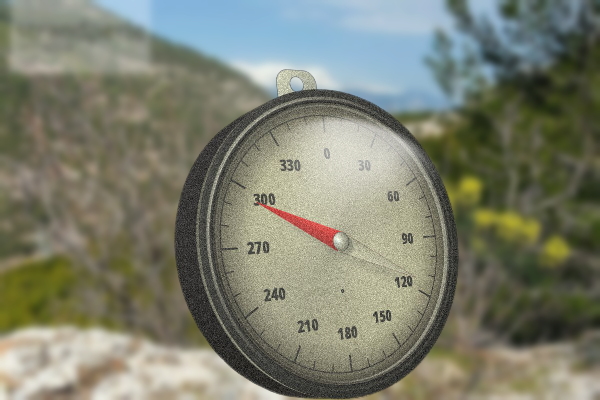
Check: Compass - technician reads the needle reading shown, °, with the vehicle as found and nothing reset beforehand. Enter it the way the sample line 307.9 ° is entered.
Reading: 295 °
